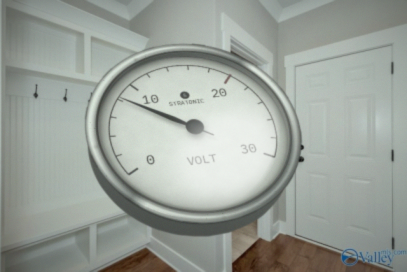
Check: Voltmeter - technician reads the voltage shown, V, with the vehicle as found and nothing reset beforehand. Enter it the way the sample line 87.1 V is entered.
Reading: 8 V
